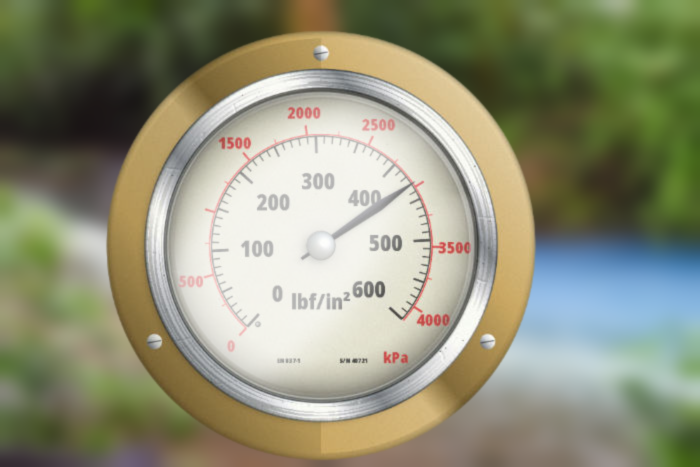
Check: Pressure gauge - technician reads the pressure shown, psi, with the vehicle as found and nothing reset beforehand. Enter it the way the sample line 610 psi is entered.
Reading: 430 psi
